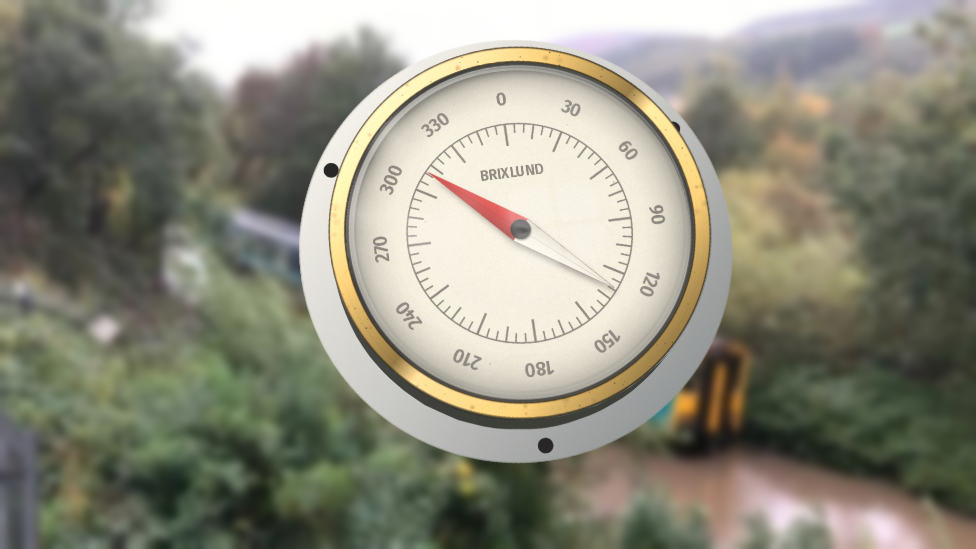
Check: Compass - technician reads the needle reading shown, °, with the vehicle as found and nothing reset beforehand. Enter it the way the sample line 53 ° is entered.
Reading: 310 °
